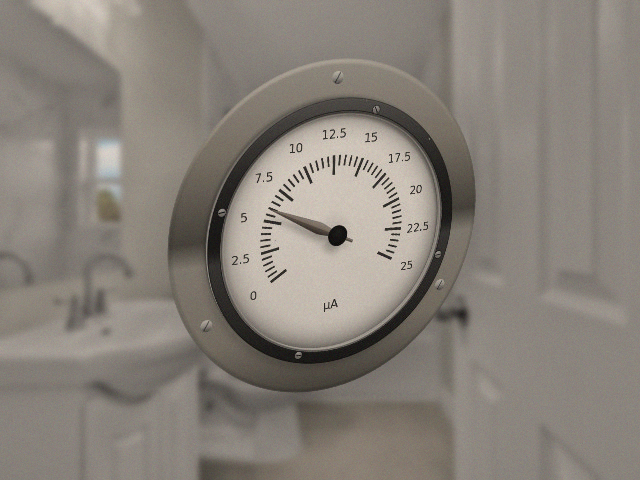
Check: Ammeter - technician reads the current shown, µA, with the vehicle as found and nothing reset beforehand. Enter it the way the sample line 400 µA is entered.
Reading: 6 µA
